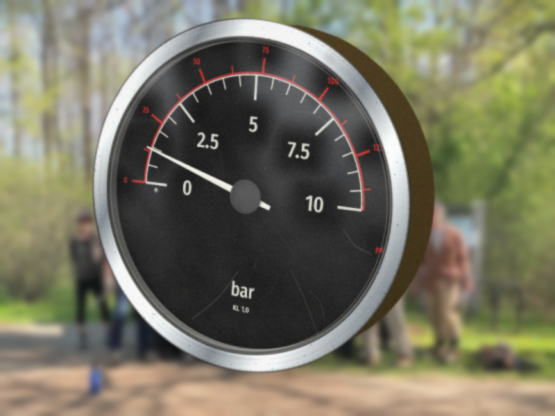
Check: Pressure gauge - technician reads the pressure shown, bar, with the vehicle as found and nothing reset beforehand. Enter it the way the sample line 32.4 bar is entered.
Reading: 1 bar
